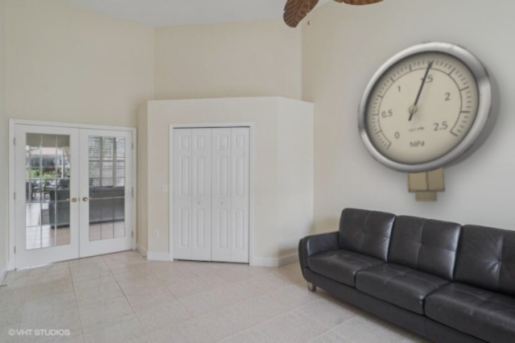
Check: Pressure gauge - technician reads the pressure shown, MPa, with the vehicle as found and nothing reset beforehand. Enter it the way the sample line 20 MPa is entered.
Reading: 1.5 MPa
